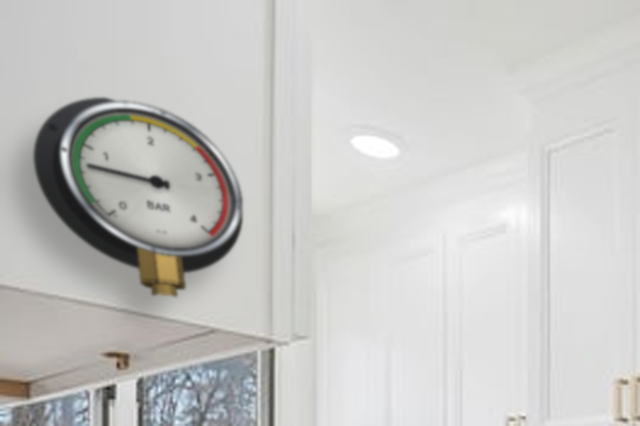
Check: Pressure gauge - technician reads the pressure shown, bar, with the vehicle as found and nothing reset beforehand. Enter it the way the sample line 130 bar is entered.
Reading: 0.7 bar
